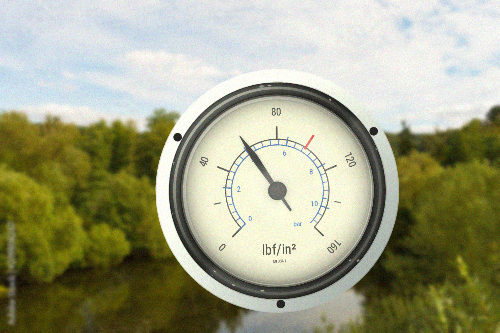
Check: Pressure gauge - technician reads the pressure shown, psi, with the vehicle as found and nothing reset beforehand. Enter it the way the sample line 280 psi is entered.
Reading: 60 psi
